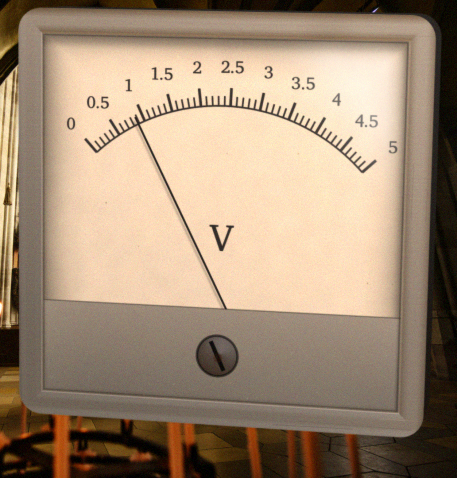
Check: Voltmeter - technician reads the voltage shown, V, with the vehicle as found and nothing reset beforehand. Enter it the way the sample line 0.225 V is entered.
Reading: 0.9 V
